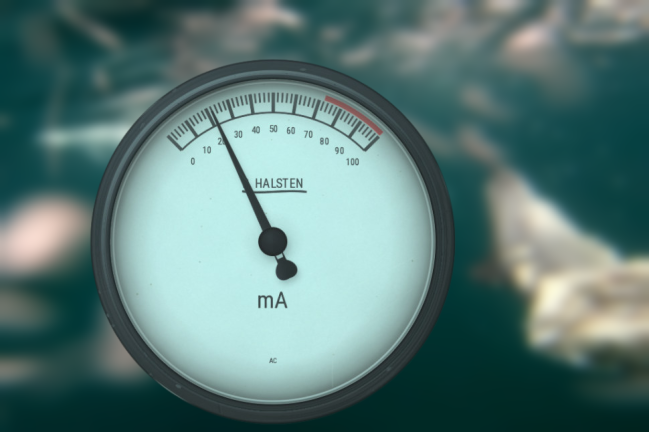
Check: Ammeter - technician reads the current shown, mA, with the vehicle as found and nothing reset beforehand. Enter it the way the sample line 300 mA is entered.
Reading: 22 mA
